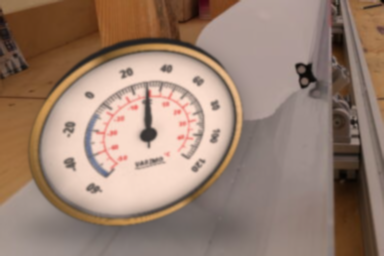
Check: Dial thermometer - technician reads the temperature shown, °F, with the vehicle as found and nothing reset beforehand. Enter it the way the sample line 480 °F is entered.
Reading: 30 °F
